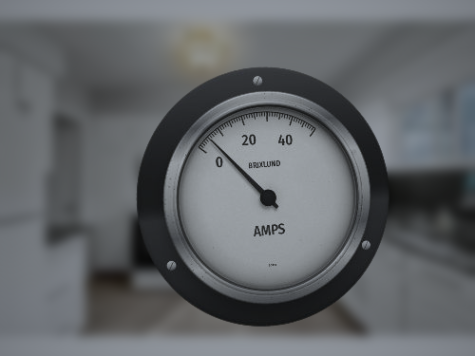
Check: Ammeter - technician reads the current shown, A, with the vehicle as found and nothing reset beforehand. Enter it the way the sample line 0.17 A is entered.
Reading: 5 A
